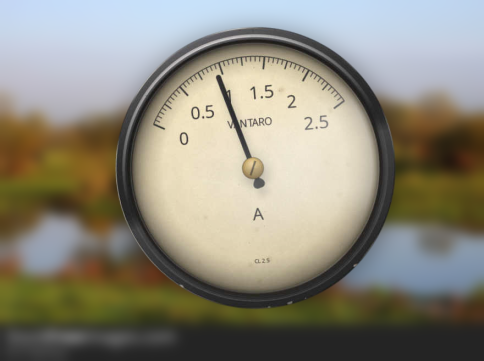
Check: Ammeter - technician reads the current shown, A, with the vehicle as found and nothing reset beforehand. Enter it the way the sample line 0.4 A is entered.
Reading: 0.95 A
